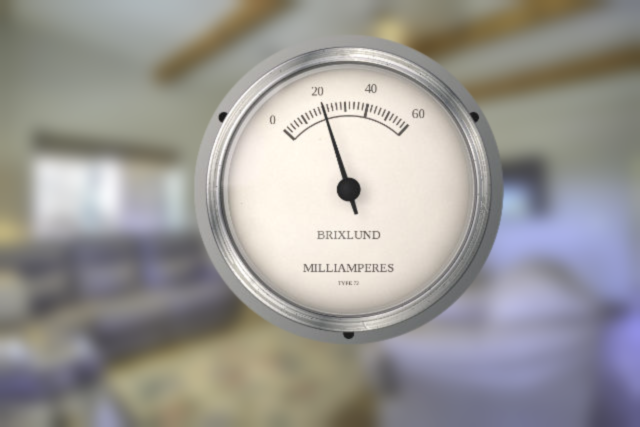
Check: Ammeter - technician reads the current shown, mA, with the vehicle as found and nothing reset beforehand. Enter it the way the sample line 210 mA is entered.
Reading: 20 mA
